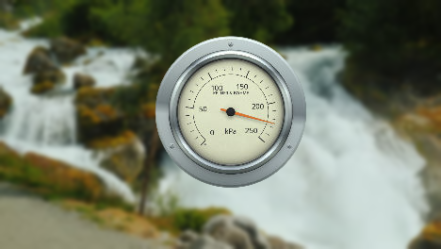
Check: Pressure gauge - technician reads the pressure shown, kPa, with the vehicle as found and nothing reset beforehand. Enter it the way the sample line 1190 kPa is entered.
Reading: 225 kPa
